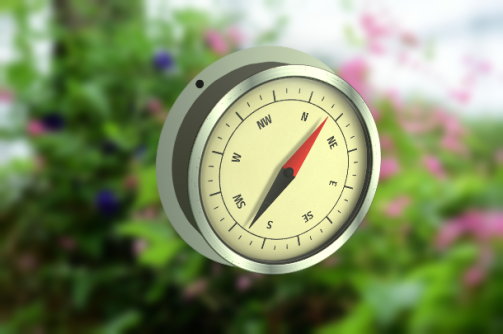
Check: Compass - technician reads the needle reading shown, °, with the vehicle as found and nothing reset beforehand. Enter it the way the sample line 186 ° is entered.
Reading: 20 °
